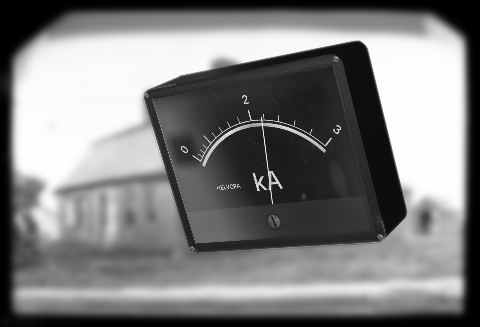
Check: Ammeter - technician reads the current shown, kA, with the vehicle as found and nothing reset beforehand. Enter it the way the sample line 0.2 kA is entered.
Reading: 2.2 kA
